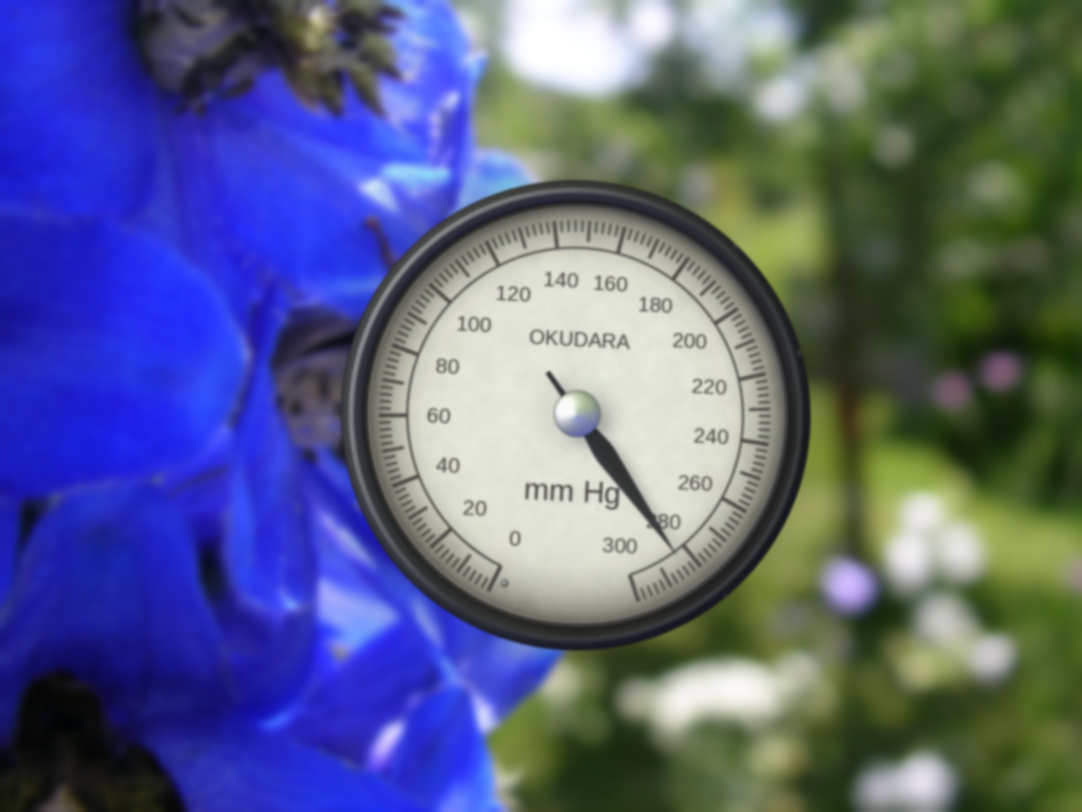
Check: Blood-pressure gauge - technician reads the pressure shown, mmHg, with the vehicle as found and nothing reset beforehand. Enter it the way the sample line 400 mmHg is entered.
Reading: 284 mmHg
